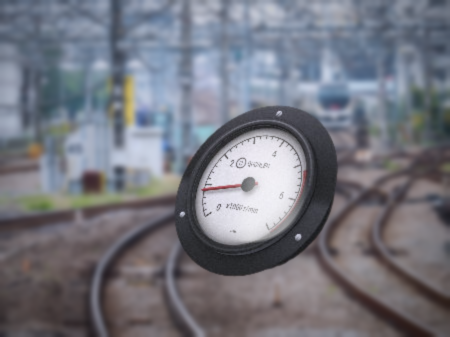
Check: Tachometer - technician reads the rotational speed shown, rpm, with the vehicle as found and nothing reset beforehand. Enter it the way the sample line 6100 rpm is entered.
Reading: 800 rpm
